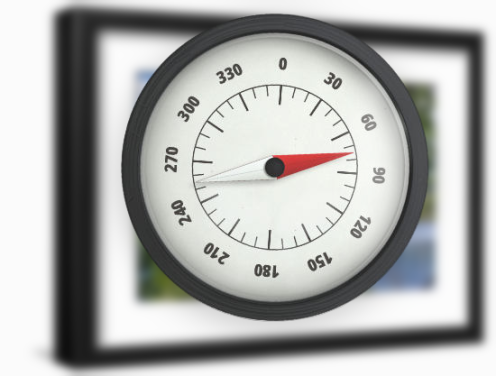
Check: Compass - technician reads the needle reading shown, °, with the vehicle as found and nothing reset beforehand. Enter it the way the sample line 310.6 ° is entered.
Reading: 75 °
